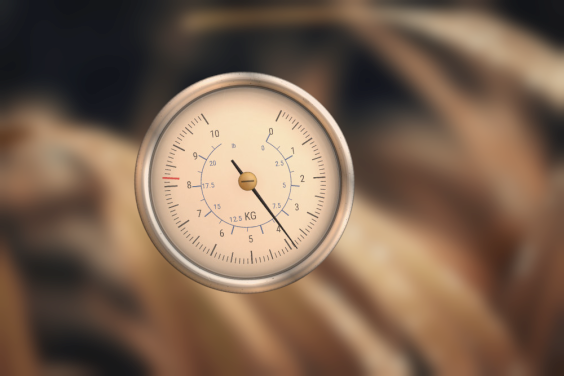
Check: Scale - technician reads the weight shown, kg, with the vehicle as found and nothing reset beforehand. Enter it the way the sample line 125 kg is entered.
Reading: 3.9 kg
